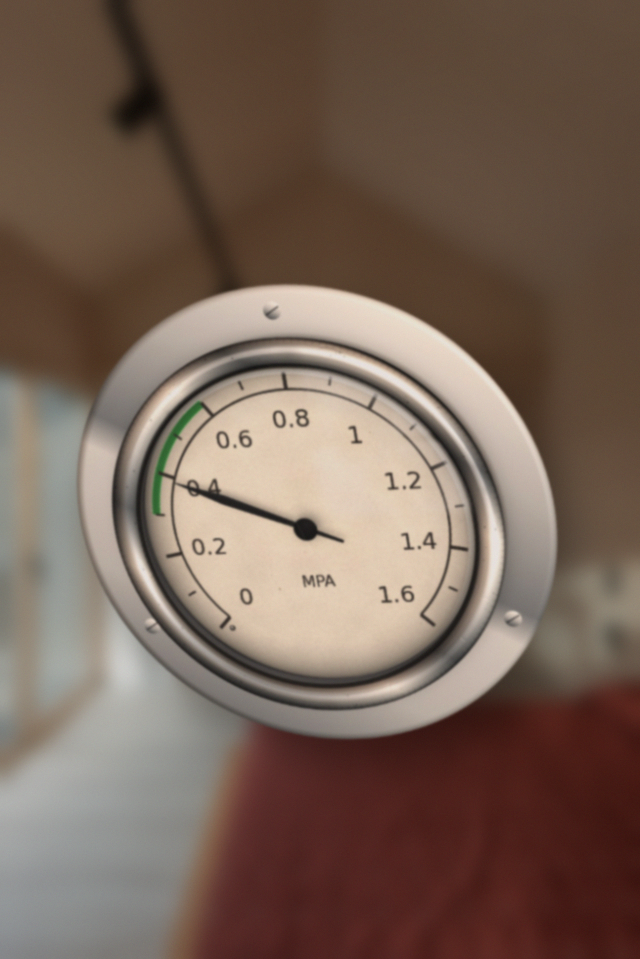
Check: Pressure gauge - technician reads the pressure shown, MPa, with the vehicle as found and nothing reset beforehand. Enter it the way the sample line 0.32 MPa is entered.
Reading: 0.4 MPa
